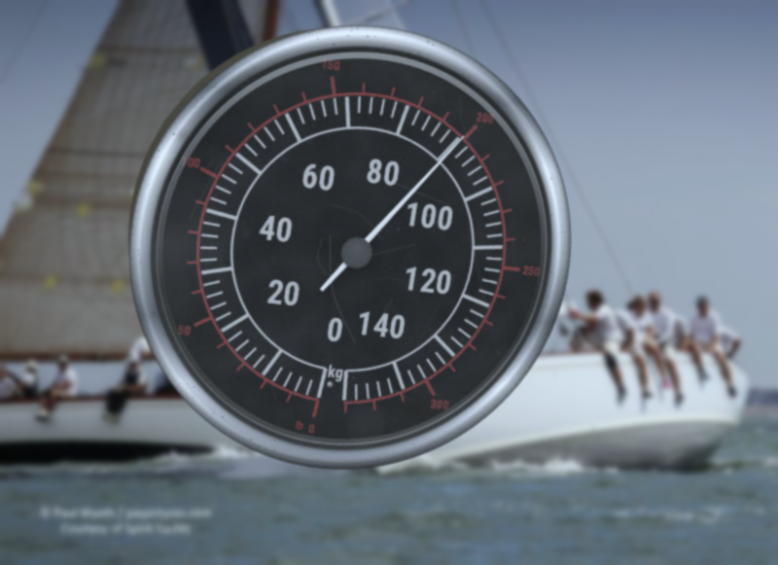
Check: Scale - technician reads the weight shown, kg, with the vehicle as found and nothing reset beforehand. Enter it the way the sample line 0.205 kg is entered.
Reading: 90 kg
